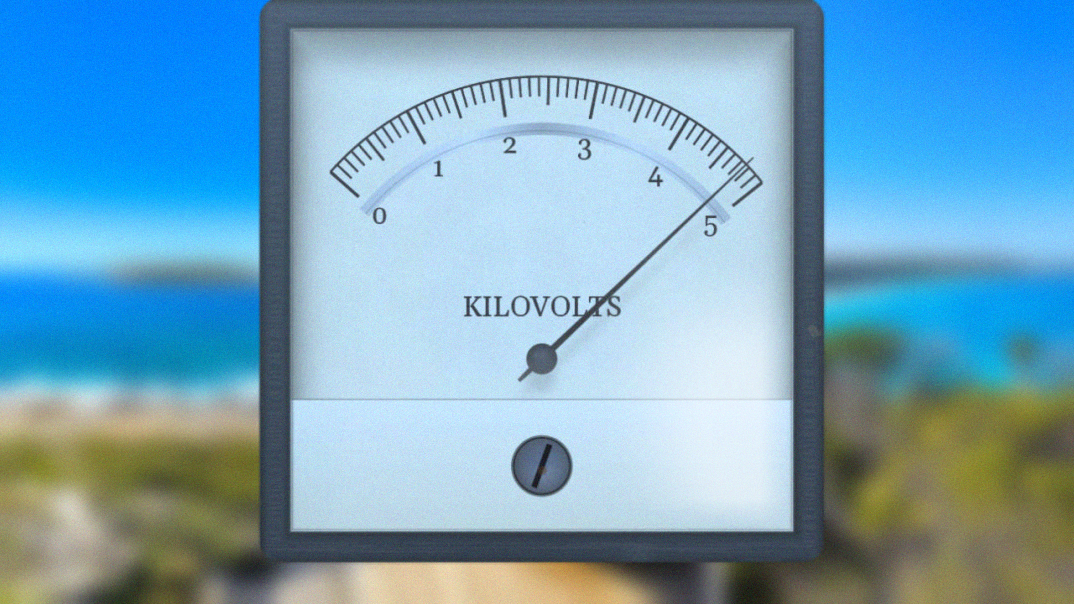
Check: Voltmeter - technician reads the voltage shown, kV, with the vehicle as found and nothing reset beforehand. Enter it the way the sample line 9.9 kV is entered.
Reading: 4.75 kV
